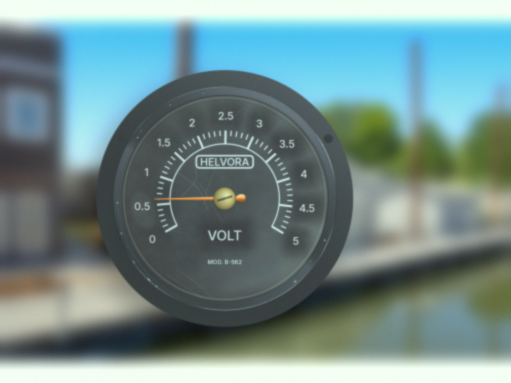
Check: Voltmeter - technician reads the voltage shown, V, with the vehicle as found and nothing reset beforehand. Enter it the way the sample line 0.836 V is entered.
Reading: 0.6 V
